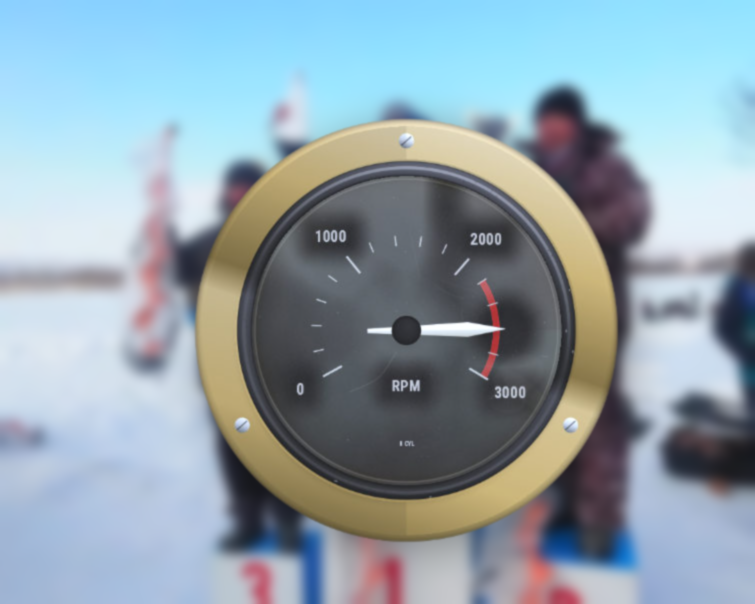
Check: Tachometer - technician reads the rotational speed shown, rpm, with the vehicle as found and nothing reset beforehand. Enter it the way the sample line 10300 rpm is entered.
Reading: 2600 rpm
